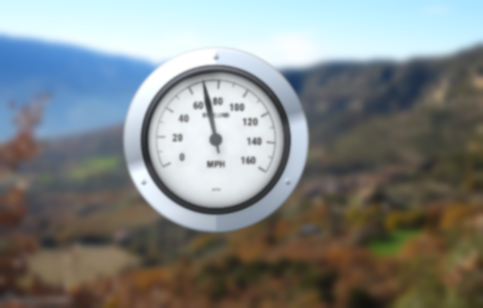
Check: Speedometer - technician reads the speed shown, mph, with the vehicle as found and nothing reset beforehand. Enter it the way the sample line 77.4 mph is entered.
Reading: 70 mph
